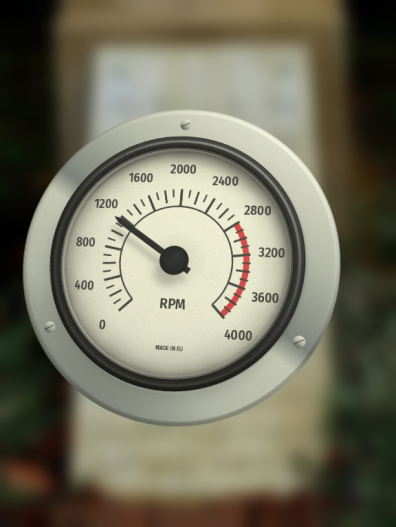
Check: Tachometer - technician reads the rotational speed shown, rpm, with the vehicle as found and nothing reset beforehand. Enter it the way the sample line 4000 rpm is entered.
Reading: 1150 rpm
